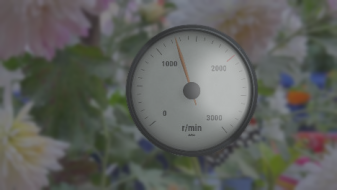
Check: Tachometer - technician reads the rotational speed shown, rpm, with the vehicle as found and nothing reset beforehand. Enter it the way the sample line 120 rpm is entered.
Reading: 1250 rpm
